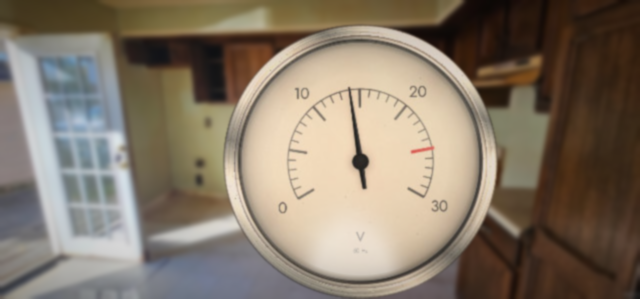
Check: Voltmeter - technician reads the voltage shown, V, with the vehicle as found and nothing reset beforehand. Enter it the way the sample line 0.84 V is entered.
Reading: 14 V
